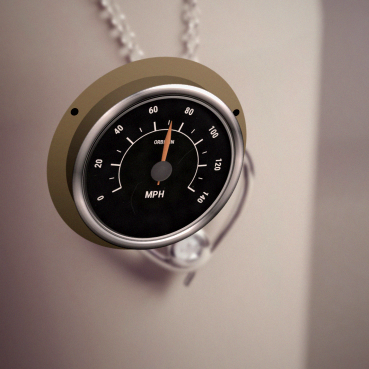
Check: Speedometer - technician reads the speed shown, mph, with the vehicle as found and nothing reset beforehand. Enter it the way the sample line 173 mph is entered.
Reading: 70 mph
